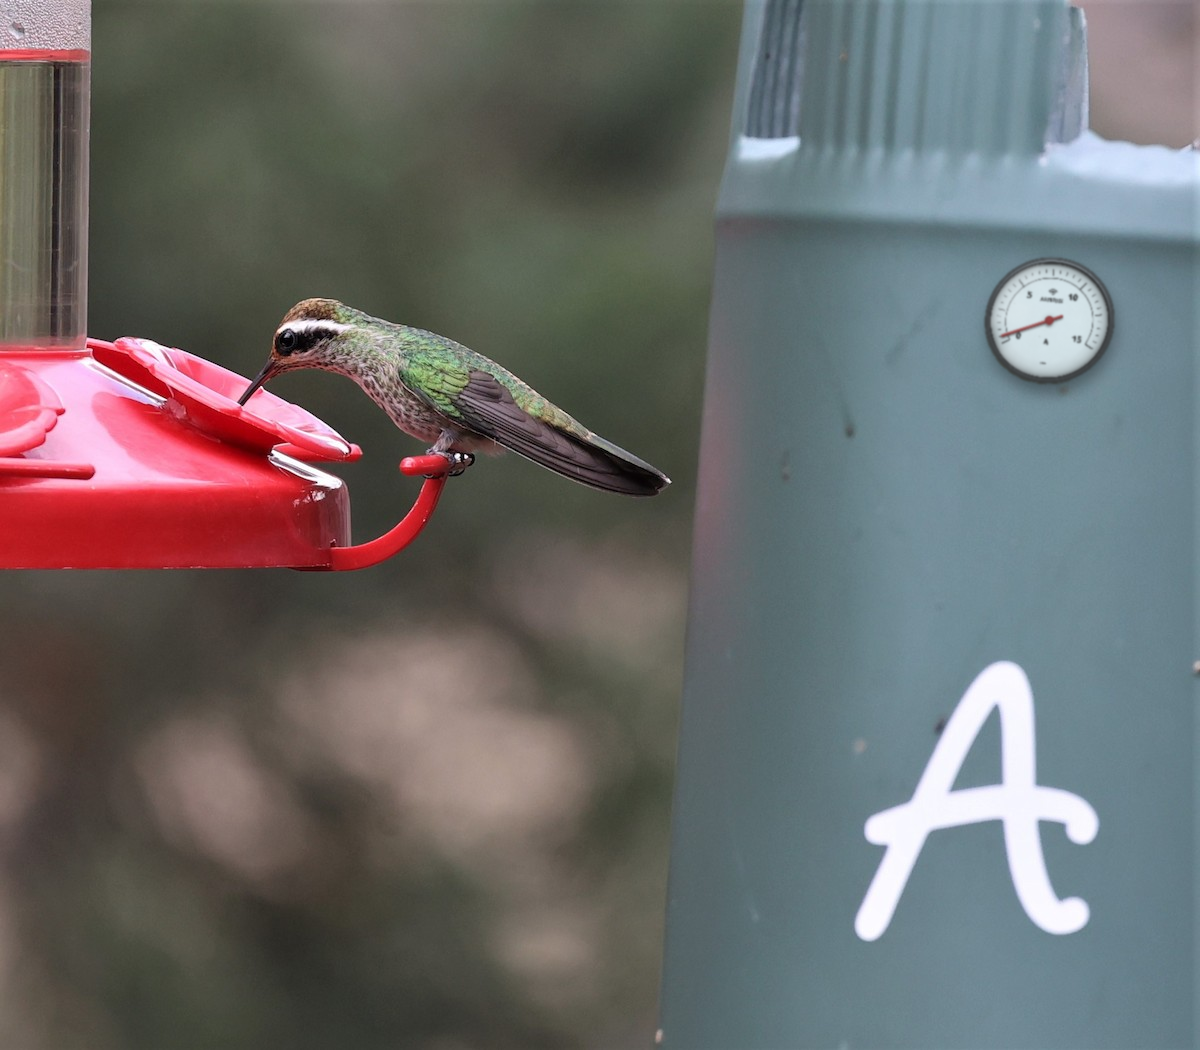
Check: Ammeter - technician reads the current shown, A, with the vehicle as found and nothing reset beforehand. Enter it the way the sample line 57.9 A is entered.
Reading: 0.5 A
